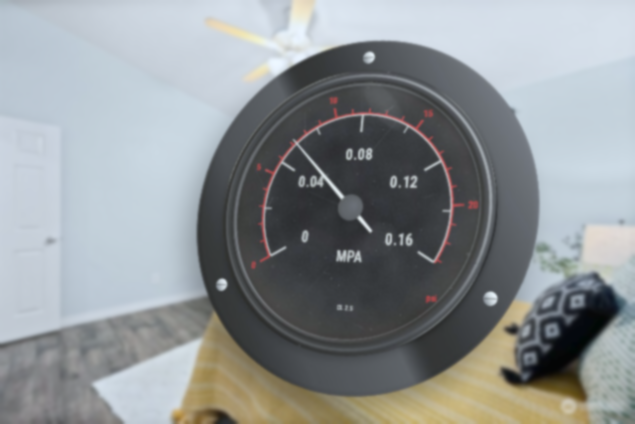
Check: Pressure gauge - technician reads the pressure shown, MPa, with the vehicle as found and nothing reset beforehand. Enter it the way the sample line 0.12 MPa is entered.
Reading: 0.05 MPa
